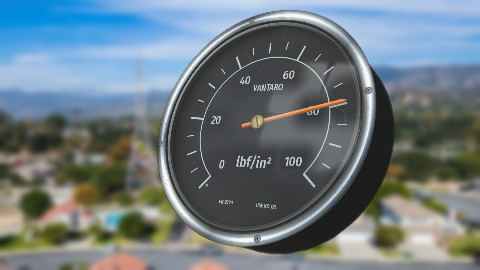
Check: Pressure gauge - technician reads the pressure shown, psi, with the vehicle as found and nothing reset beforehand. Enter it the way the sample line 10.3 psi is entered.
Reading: 80 psi
